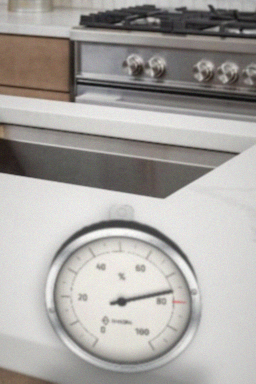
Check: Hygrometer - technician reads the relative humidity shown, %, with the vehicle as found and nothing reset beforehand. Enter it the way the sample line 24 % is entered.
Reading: 75 %
